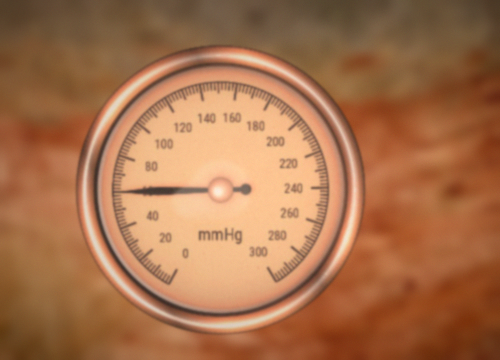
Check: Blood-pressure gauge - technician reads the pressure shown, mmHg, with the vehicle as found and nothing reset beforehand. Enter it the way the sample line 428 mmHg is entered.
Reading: 60 mmHg
